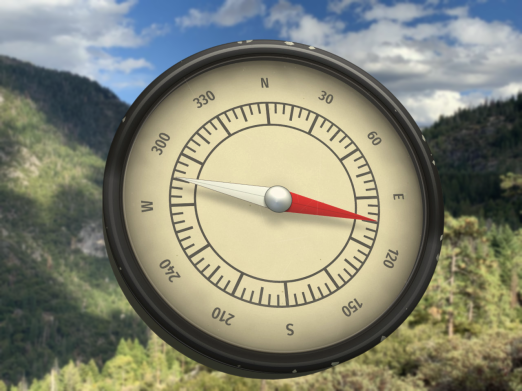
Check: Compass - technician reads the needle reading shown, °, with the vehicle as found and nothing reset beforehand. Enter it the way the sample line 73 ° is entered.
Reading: 105 °
